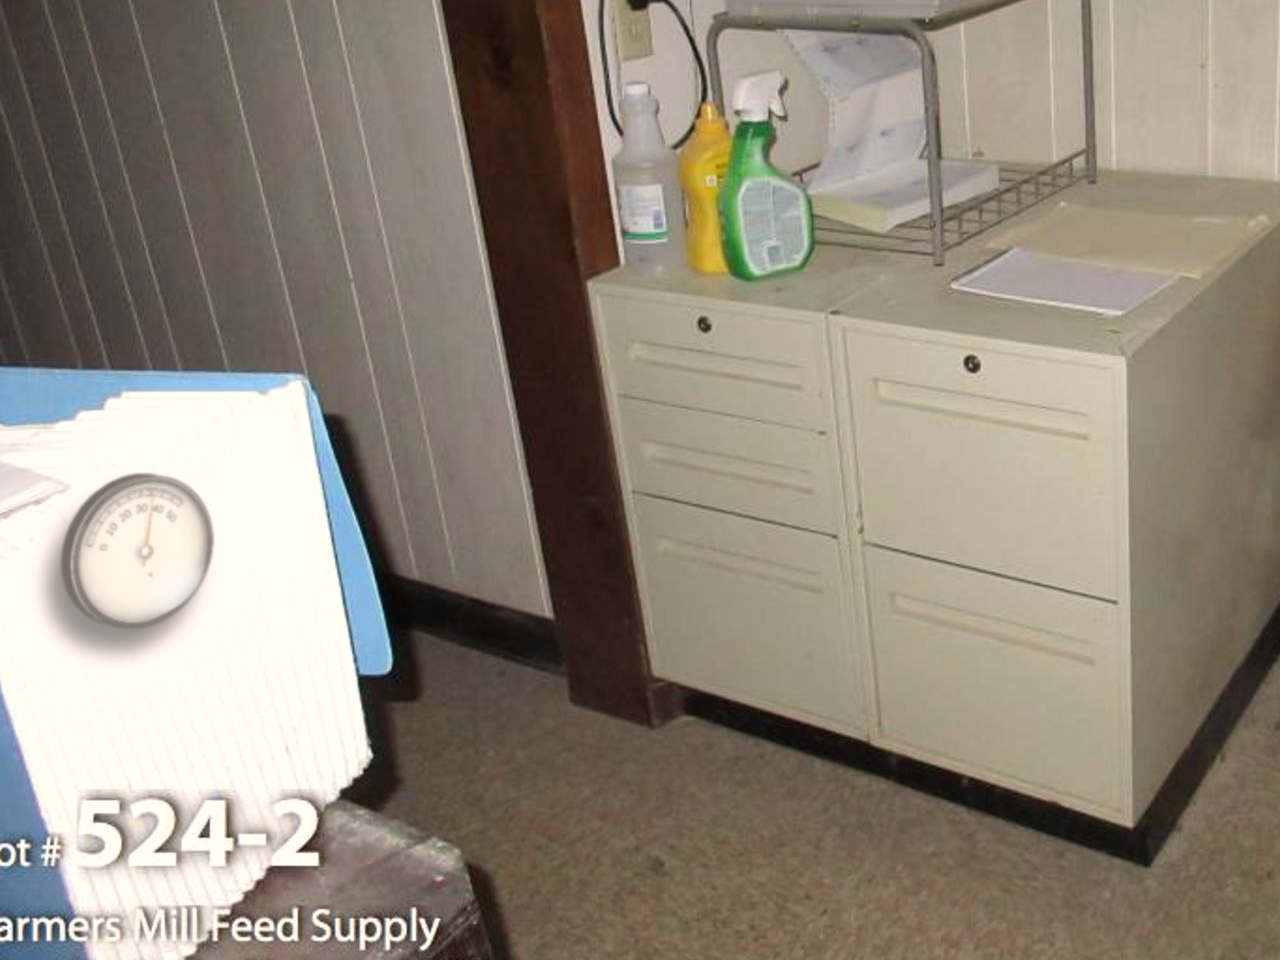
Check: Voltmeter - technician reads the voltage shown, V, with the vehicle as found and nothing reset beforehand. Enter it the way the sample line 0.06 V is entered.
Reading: 35 V
